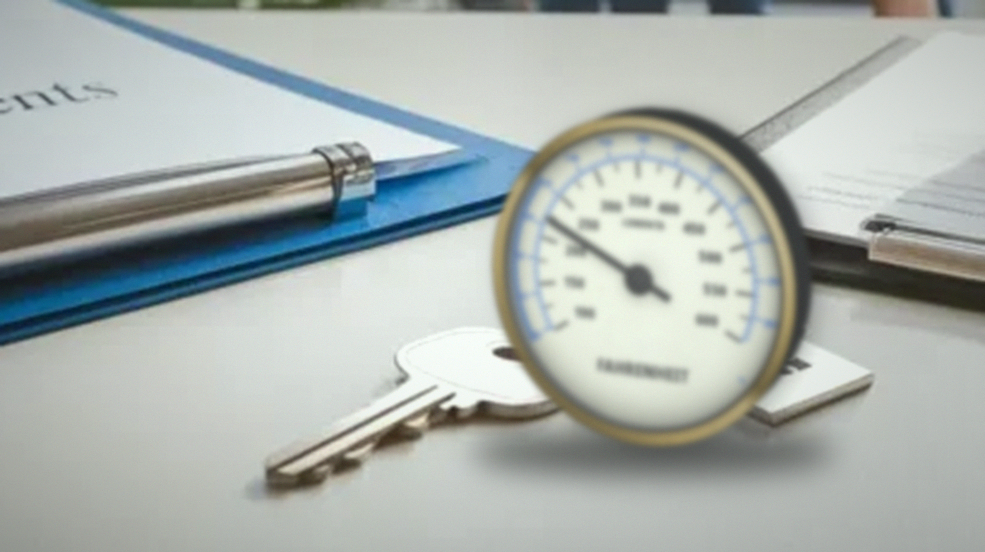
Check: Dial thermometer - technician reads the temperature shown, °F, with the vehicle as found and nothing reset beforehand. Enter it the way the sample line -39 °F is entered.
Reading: 225 °F
